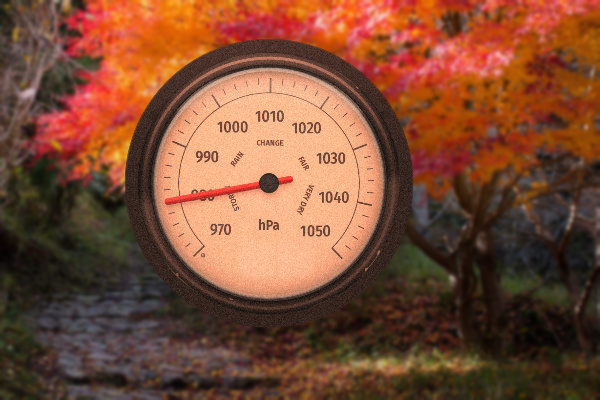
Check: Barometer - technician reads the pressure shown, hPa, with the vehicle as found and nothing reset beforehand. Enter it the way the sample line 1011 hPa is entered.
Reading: 980 hPa
